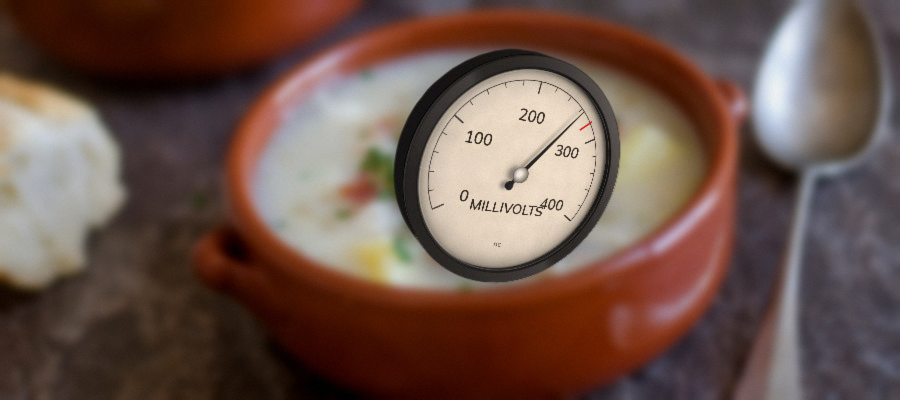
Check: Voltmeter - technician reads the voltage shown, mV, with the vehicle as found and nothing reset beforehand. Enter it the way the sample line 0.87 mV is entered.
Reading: 260 mV
